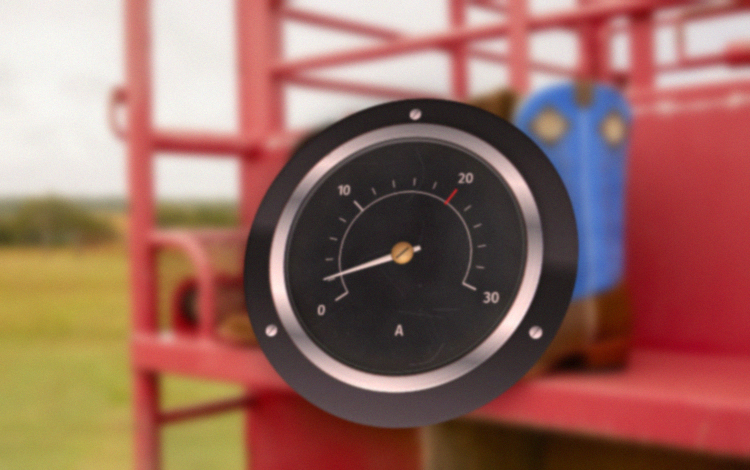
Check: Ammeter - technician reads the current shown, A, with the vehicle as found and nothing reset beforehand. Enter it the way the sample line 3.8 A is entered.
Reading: 2 A
